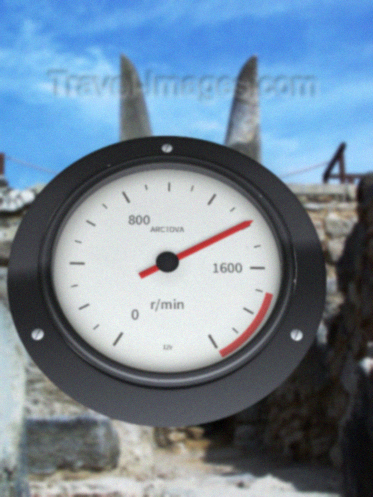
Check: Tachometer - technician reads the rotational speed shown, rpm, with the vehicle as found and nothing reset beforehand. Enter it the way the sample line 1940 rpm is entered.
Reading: 1400 rpm
